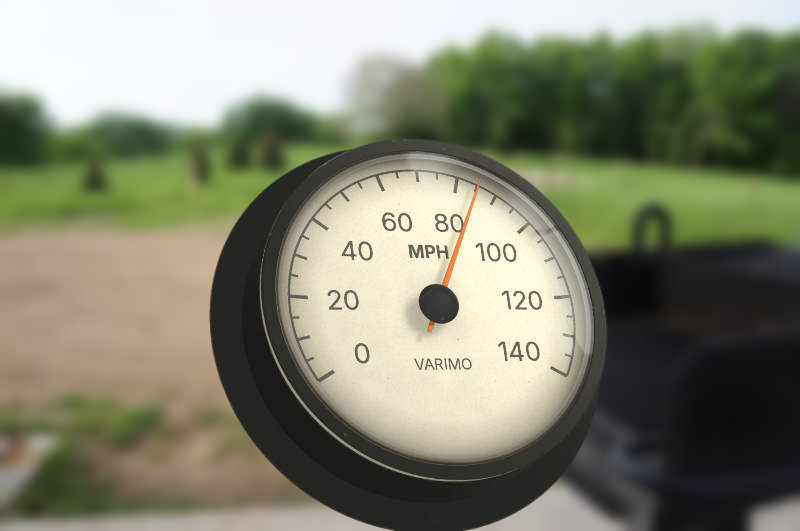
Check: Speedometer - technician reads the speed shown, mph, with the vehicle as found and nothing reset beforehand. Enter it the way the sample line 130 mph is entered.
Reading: 85 mph
